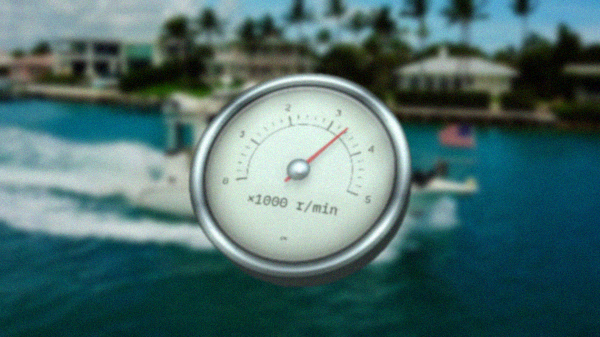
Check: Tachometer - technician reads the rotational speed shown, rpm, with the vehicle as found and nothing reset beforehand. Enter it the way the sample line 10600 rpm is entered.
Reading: 3400 rpm
